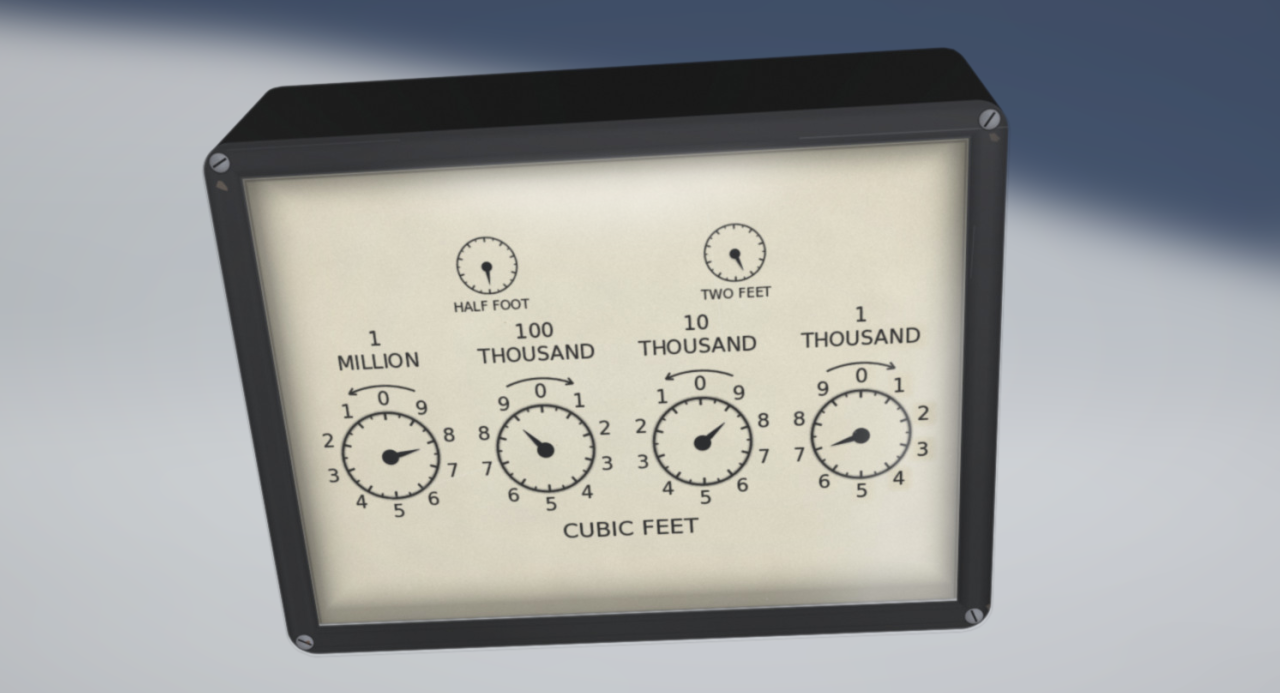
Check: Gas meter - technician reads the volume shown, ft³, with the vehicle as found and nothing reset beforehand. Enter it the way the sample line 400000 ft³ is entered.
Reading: 788700 ft³
